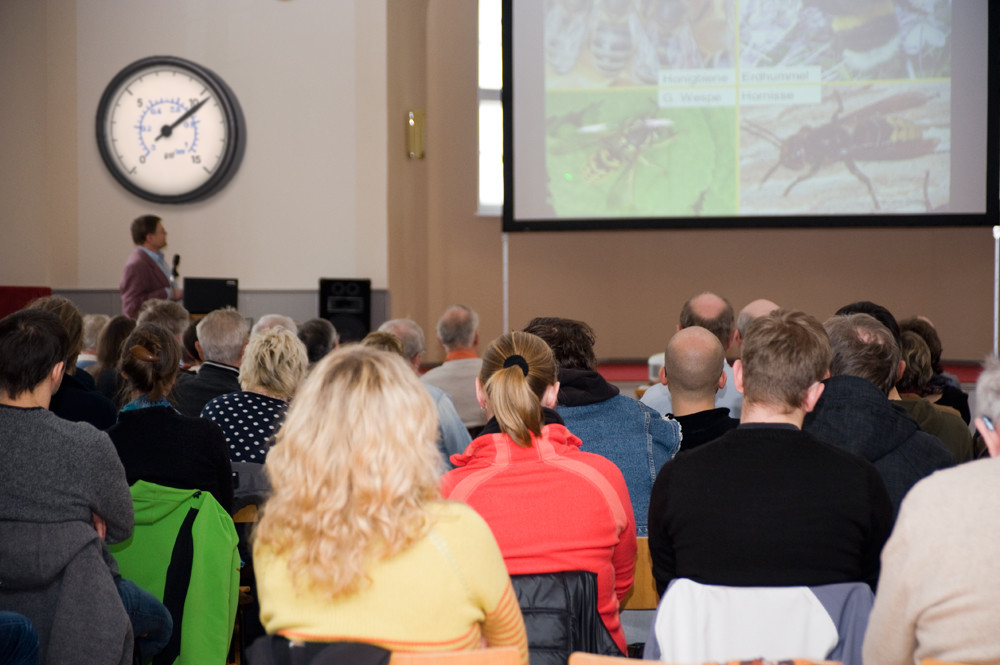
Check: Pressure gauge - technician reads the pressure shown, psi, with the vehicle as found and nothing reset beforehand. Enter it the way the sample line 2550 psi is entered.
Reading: 10.5 psi
